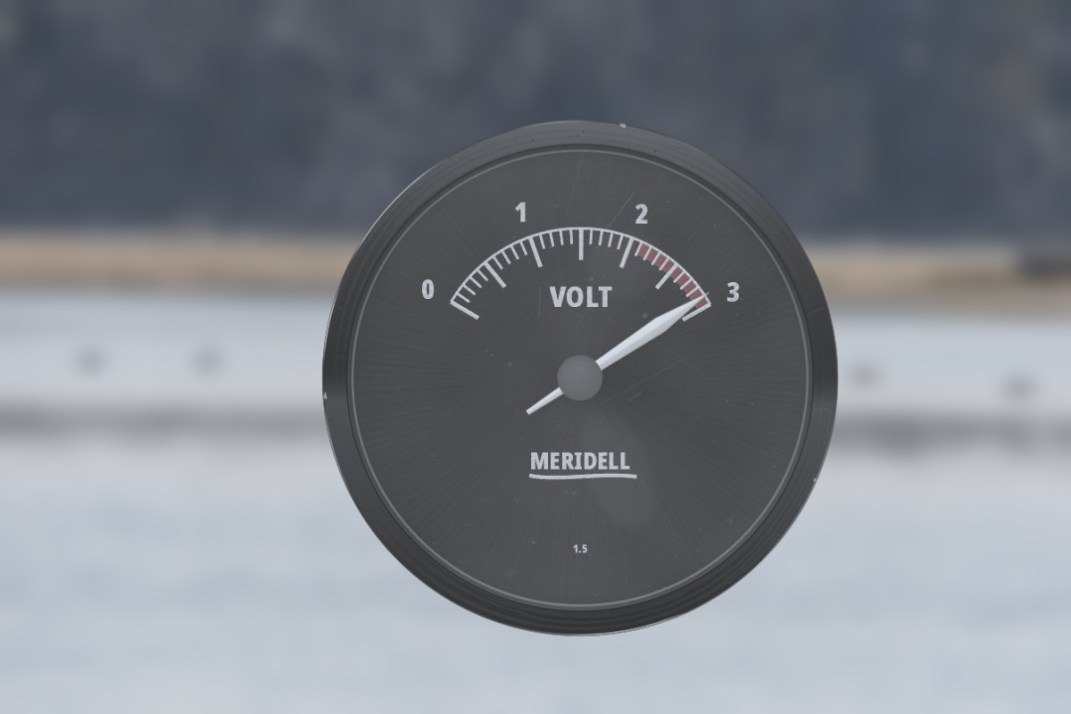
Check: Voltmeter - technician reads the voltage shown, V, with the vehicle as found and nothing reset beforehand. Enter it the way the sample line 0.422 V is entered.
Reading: 2.9 V
